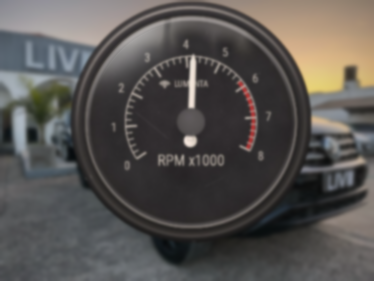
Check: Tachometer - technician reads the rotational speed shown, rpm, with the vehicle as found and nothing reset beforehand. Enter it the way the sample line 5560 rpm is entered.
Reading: 4200 rpm
